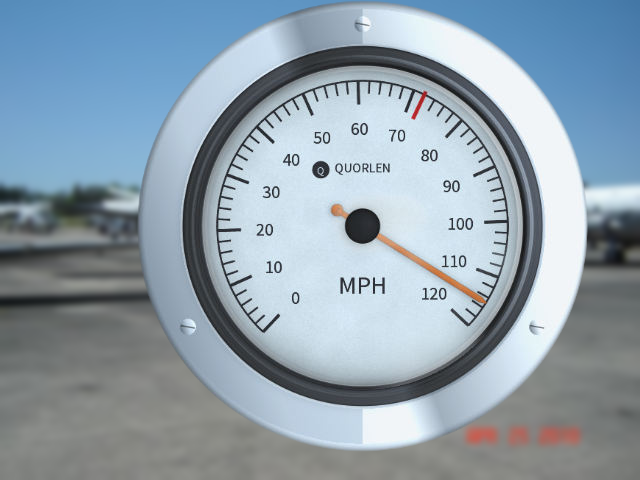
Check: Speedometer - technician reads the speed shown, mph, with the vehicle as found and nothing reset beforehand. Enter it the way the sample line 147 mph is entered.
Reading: 115 mph
